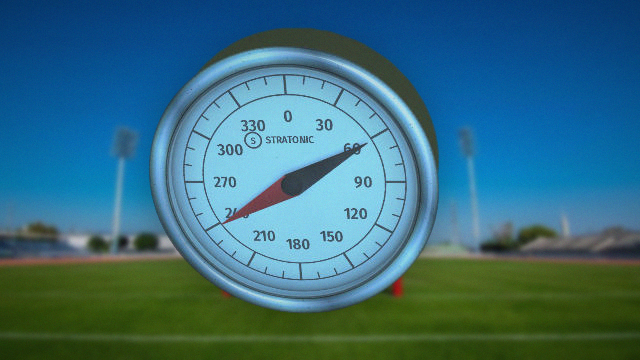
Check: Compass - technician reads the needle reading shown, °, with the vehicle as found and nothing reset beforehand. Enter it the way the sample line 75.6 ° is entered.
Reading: 240 °
